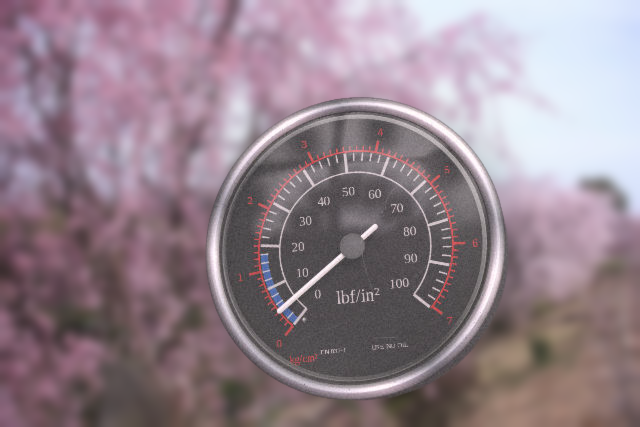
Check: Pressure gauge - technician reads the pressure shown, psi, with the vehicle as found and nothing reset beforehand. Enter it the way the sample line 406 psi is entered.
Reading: 4 psi
